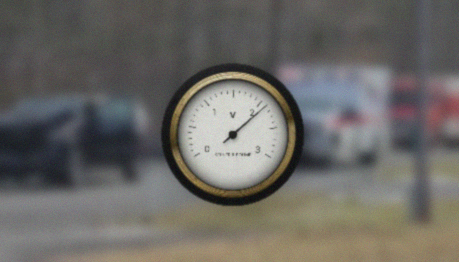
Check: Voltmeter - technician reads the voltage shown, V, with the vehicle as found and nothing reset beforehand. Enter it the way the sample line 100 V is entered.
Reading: 2.1 V
